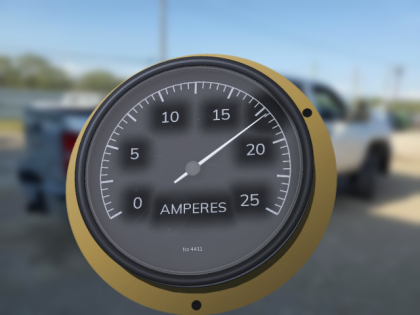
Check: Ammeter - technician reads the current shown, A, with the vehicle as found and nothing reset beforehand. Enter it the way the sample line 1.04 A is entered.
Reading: 18 A
